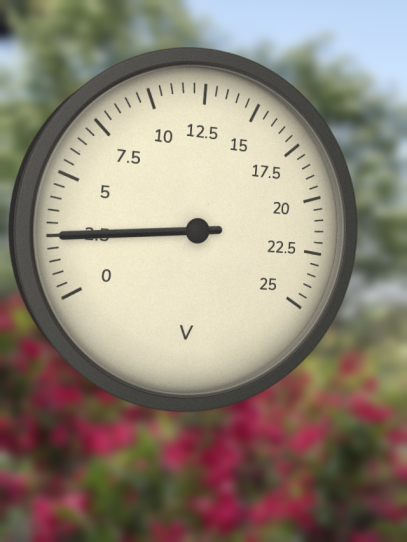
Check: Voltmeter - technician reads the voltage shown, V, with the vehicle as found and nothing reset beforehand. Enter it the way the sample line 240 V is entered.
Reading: 2.5 V
